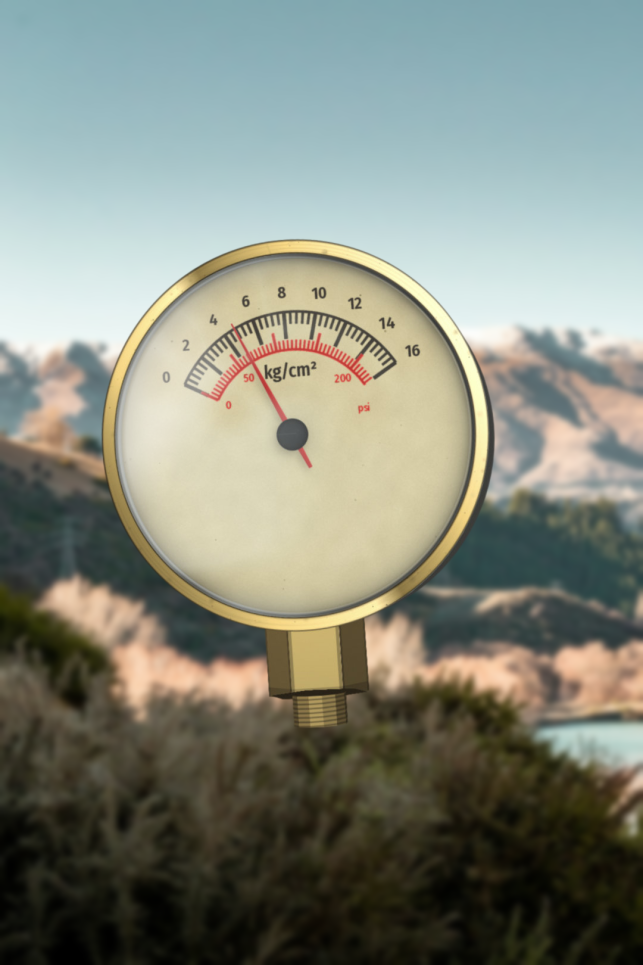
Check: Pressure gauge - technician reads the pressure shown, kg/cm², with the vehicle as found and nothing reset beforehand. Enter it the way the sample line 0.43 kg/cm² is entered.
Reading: 4.8 kg/cm²
